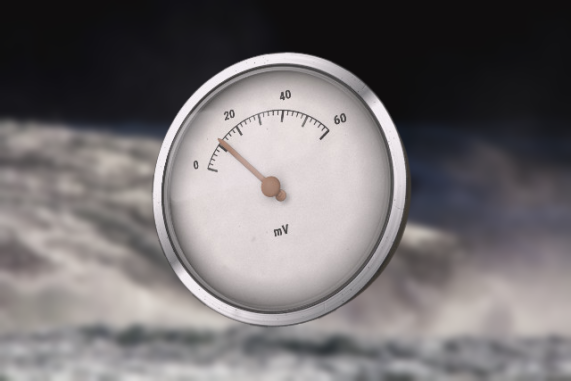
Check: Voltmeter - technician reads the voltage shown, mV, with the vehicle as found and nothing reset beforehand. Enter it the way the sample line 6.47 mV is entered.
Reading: 12 mV
